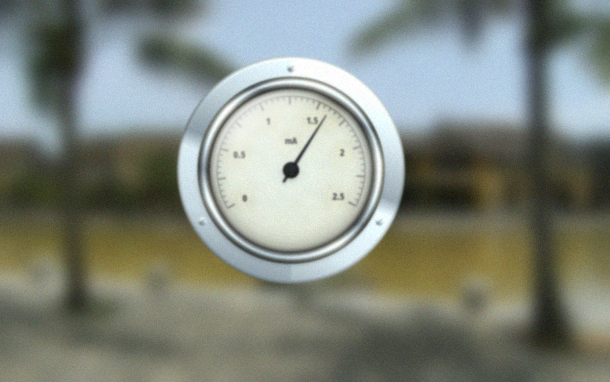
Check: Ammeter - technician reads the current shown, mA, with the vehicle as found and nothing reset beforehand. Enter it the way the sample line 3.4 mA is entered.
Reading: 1.6 mA
